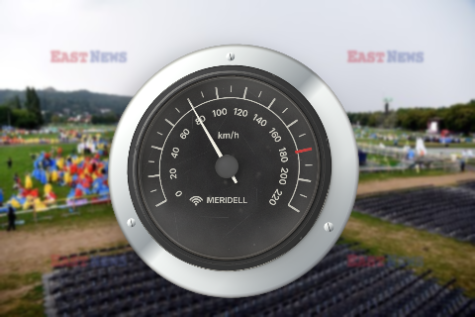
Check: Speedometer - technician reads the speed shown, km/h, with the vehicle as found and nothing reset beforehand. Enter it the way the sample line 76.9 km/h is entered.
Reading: 80 km/h
